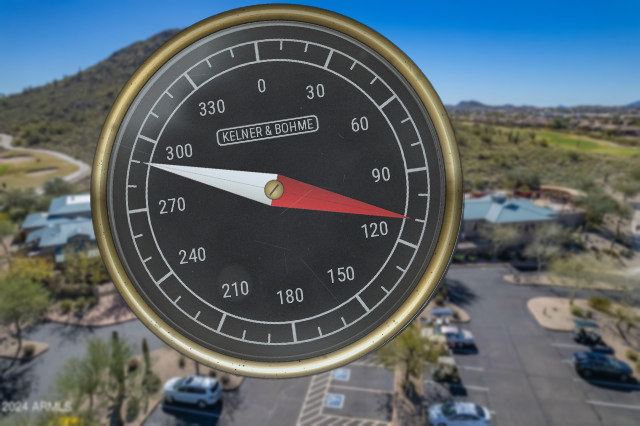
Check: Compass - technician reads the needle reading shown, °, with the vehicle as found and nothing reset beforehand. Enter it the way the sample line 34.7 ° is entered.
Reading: 110 °
